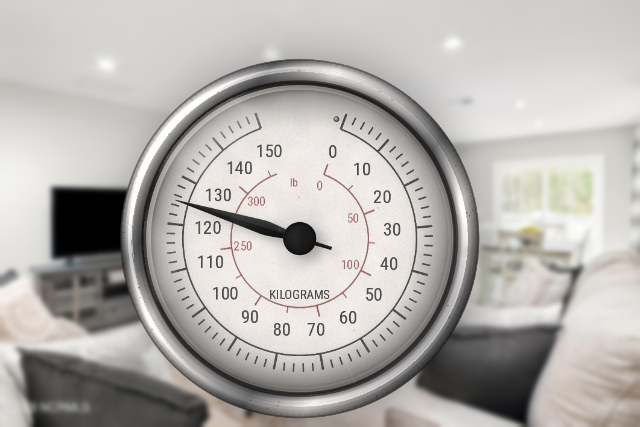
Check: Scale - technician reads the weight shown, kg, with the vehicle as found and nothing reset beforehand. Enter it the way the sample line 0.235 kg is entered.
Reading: 125 kg
